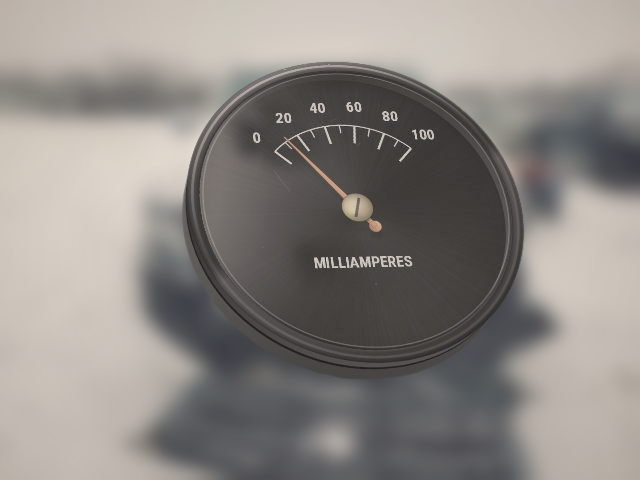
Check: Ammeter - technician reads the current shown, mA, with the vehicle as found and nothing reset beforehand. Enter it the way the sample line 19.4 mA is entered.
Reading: 10 mA
